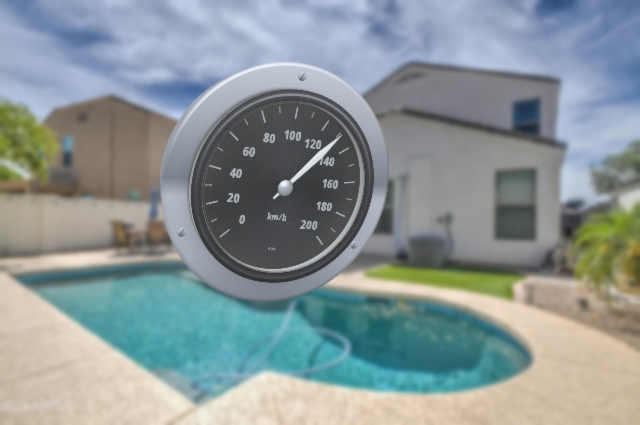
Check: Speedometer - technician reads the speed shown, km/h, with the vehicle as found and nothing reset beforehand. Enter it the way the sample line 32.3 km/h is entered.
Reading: 130 km/h
